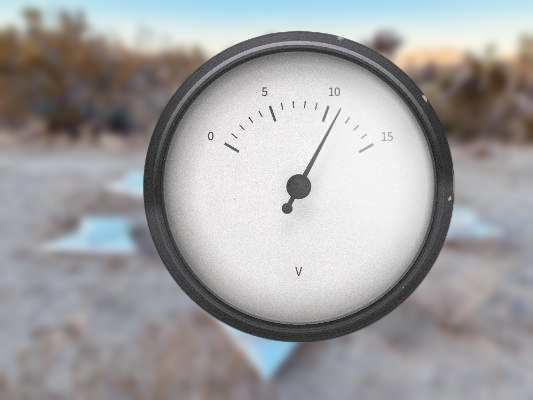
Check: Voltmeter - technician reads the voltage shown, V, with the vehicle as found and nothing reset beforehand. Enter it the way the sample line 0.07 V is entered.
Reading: 11 V
